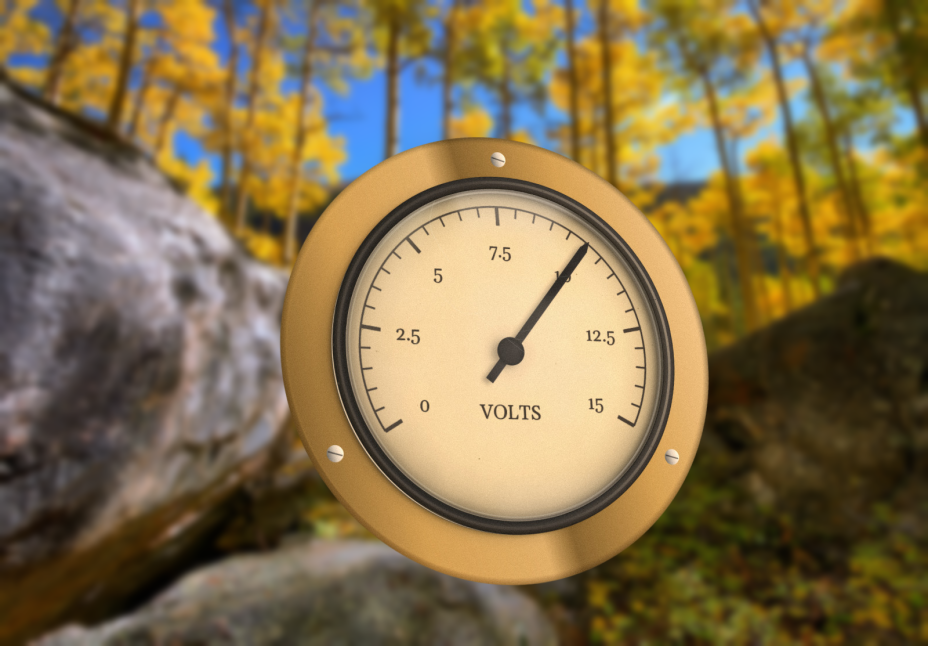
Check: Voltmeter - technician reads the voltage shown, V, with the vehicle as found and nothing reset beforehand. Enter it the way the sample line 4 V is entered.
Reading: 10 V
